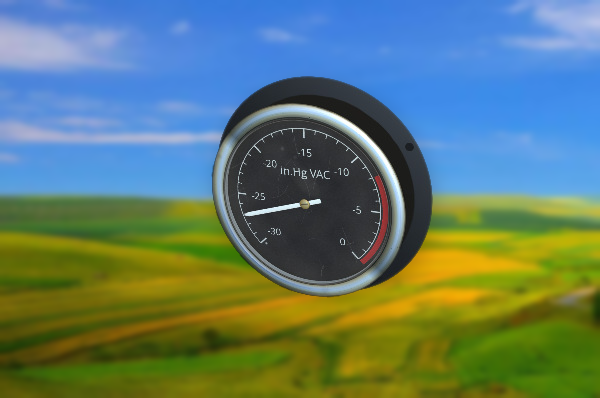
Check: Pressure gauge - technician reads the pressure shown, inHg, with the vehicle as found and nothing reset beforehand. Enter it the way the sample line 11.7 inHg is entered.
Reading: -27 inHg
